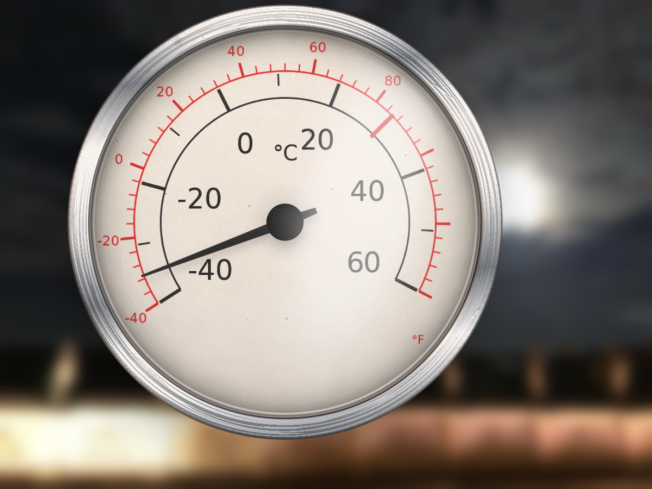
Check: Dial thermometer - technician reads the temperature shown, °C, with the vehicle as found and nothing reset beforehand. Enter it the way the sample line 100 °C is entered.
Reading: -35 °C
